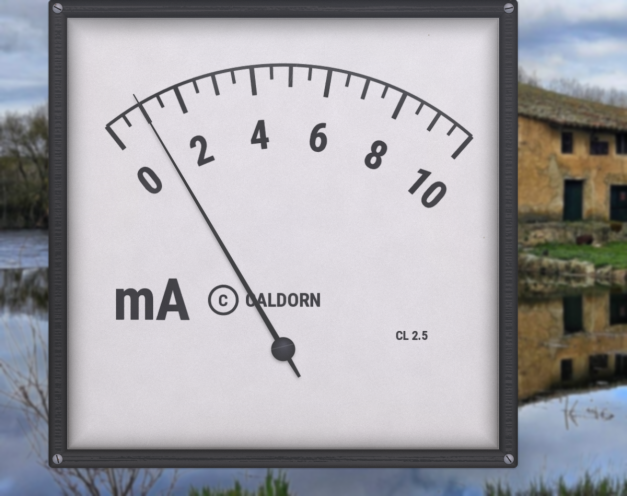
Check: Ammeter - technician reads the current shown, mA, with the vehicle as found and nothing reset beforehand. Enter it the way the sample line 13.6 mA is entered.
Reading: 1 mA
